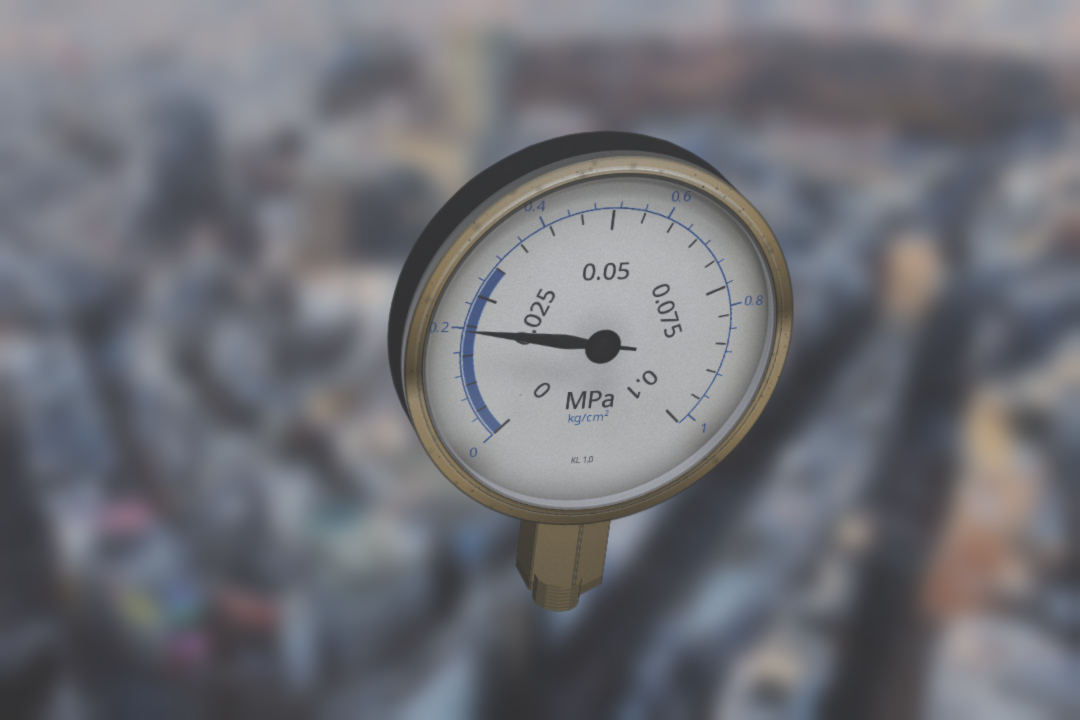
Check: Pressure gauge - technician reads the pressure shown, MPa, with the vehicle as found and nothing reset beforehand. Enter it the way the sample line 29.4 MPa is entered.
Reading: 0.02 MPa
